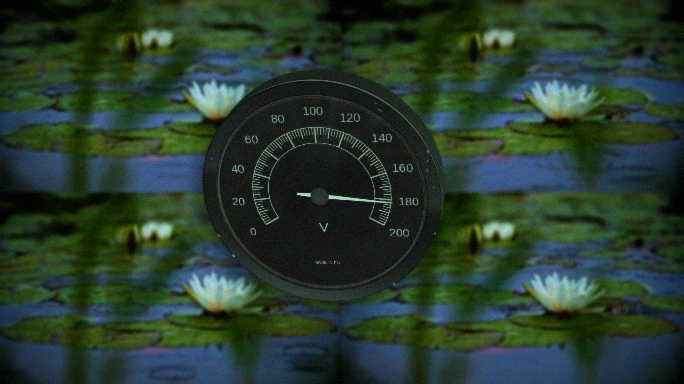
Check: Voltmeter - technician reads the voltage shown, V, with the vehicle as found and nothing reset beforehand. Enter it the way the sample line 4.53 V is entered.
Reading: 180 V
